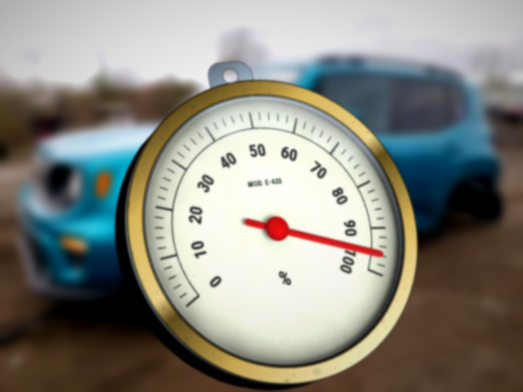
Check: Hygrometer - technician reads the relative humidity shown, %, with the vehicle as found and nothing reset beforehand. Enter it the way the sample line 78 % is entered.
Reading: 96 %
